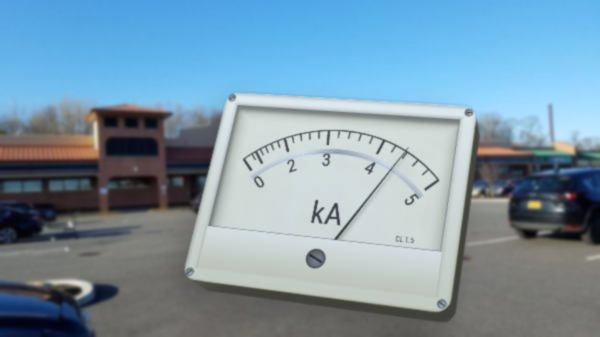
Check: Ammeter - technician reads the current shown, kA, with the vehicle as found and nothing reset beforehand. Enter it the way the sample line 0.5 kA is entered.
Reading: 4.4 kA
